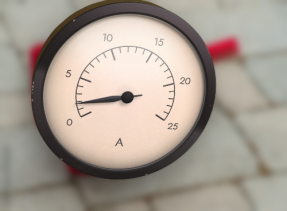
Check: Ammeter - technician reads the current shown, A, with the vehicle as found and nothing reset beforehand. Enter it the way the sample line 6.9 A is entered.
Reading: 2 A
